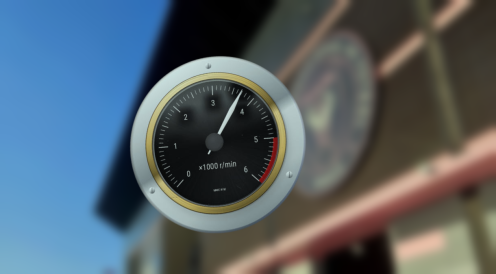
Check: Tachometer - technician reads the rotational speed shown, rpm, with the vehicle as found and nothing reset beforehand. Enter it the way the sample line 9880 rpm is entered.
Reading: 3700 rpm
